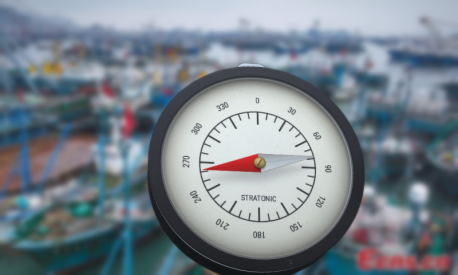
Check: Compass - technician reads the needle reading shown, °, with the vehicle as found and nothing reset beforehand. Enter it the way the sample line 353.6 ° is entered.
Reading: 260 °
